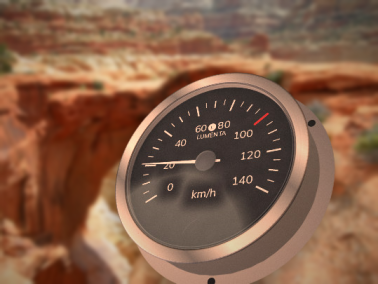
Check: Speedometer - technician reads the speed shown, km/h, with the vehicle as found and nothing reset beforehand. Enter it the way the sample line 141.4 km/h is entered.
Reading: 20 km/h
